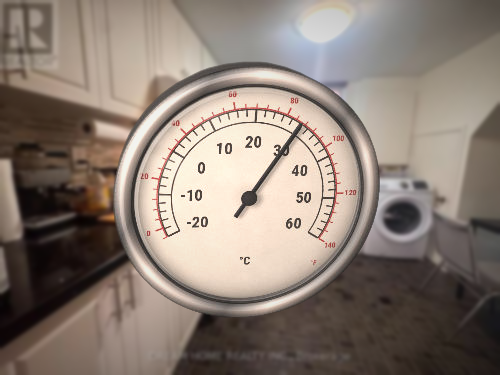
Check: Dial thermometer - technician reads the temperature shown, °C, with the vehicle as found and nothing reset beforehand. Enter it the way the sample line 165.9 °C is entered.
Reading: 30 °C
